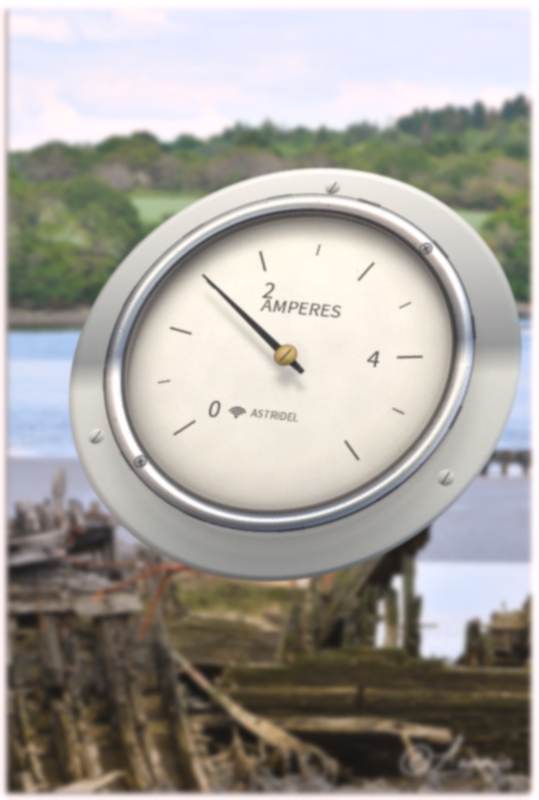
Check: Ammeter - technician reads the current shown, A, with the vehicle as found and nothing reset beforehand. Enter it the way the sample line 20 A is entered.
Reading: 1.5 A
